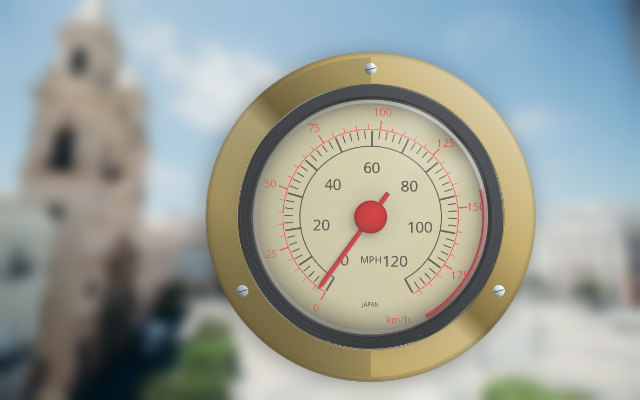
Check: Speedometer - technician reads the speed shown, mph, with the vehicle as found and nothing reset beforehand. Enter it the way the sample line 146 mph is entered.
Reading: 2 mph
